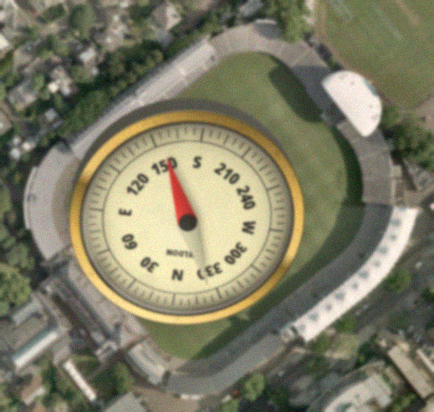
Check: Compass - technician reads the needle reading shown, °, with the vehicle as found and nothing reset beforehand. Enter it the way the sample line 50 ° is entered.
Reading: 155 °
